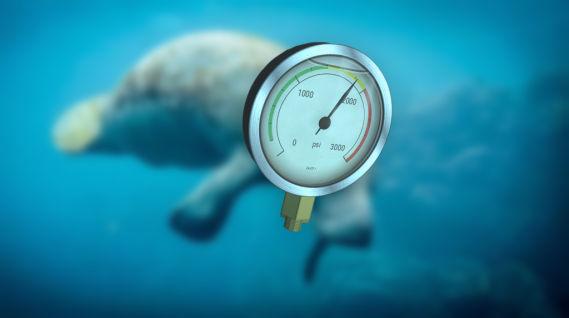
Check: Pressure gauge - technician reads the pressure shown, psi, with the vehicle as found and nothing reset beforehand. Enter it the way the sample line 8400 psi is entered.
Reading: 1800 psi
